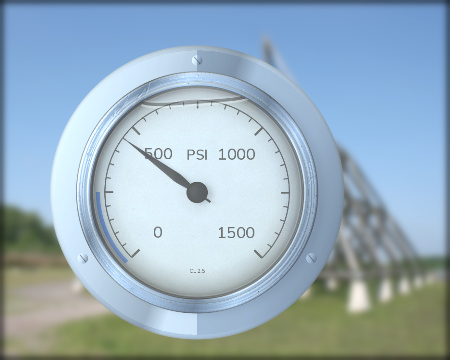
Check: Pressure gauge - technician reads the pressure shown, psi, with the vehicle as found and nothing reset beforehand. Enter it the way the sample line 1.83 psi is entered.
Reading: 450 psi
